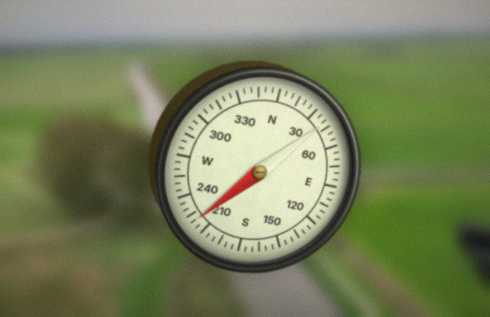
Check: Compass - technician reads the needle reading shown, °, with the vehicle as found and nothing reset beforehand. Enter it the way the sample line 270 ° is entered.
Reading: 220 °
